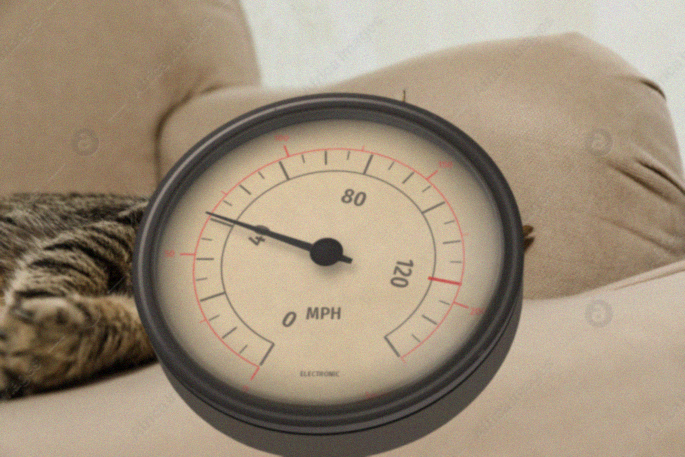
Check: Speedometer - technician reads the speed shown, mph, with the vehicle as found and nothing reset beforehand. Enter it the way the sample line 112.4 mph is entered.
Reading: 40 mph
